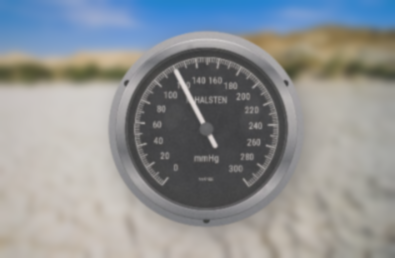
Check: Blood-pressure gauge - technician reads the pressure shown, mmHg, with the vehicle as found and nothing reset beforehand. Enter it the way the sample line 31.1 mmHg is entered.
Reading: 120 mmHg
